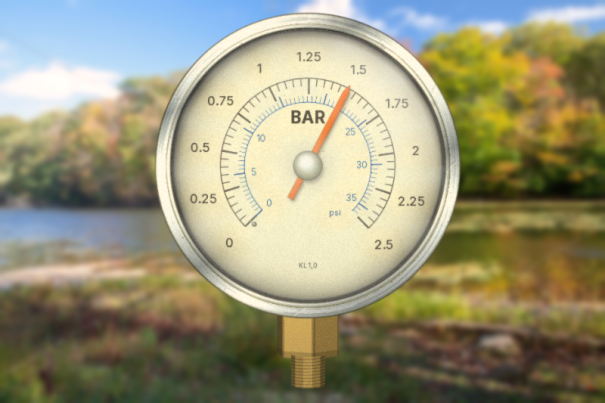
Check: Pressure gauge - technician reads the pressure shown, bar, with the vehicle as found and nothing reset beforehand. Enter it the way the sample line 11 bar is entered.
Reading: 1.5 bar
